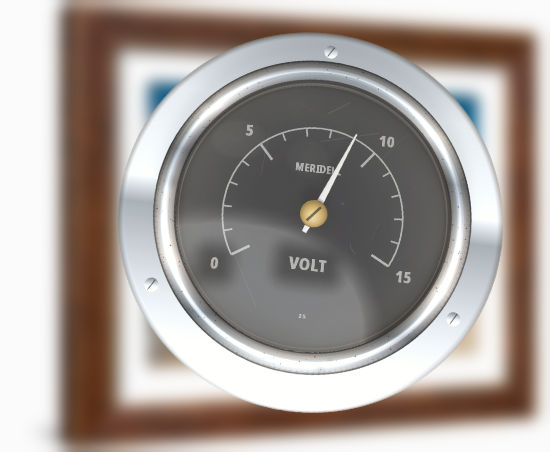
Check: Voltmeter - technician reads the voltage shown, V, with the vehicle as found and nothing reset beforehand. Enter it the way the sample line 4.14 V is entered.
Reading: 9 V
